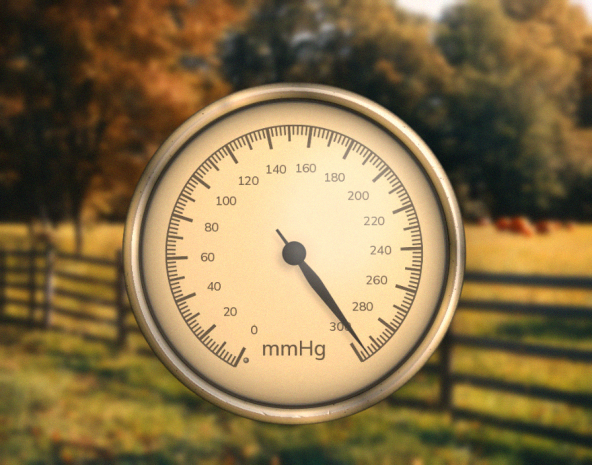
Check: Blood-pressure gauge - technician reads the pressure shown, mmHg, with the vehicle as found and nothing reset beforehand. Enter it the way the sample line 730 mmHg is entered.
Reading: 296 mmHg
